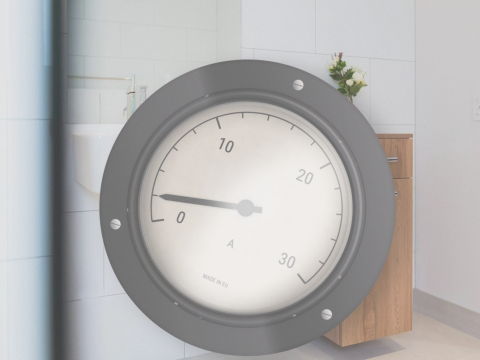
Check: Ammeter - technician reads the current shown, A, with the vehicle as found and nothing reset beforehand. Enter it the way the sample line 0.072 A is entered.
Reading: 2 A
